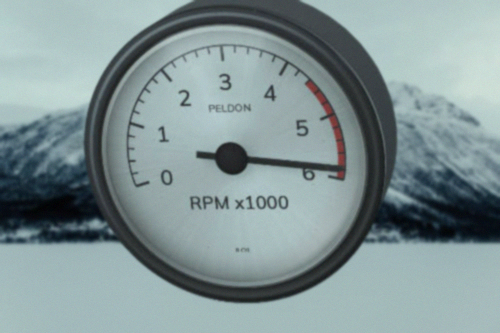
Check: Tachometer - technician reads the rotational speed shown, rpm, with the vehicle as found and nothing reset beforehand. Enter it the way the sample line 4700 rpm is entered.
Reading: 5800 rpm
